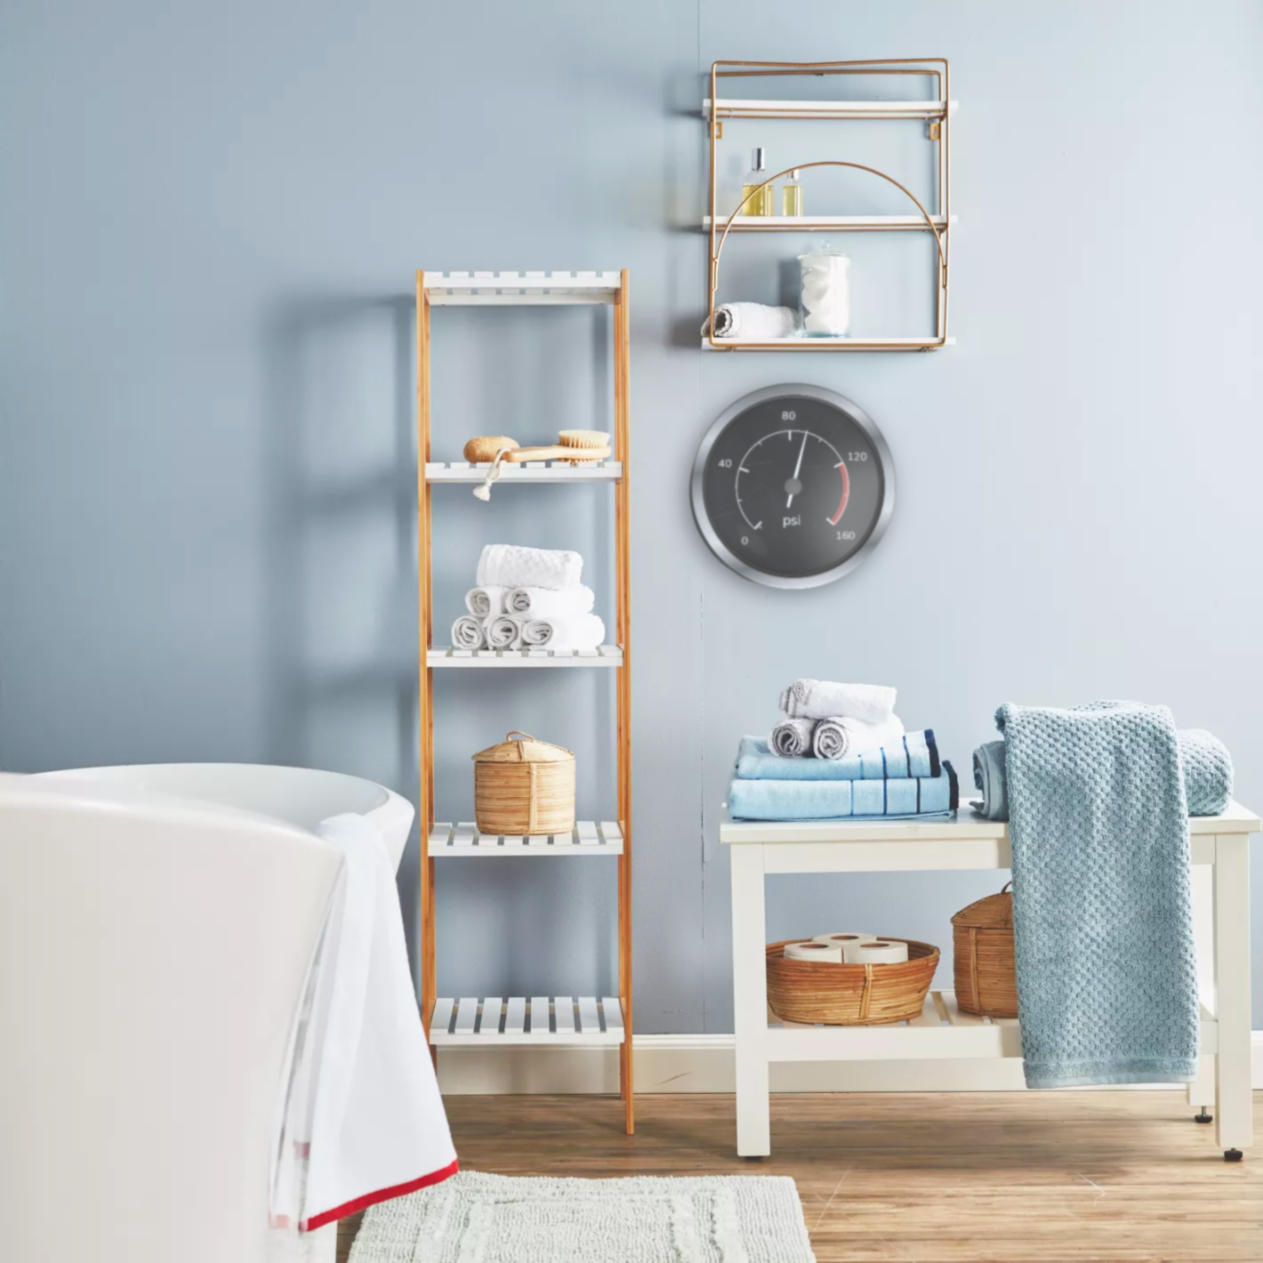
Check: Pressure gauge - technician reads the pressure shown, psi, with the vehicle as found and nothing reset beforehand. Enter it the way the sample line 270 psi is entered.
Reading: 90 psi
